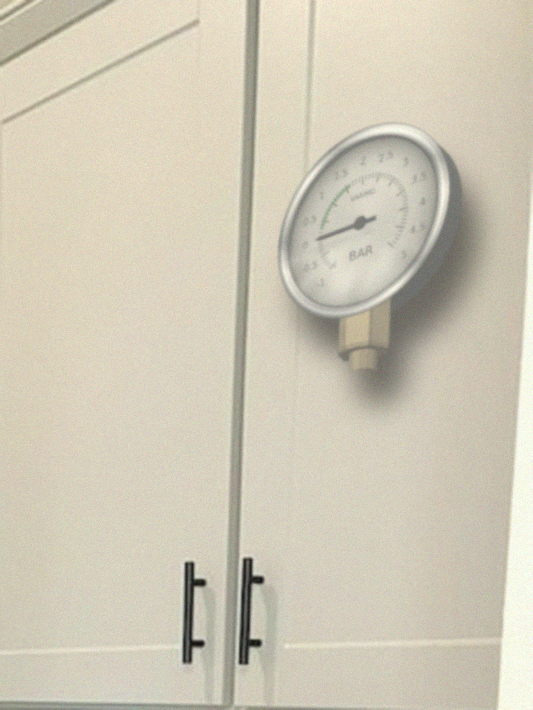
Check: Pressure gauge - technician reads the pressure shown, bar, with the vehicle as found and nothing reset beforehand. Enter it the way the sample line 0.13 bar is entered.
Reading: 0 bar
